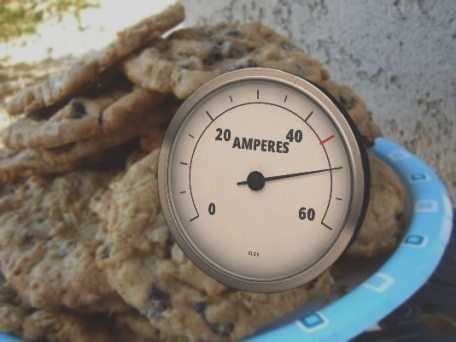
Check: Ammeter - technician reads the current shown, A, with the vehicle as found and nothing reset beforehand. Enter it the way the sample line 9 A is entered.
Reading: 50 A
